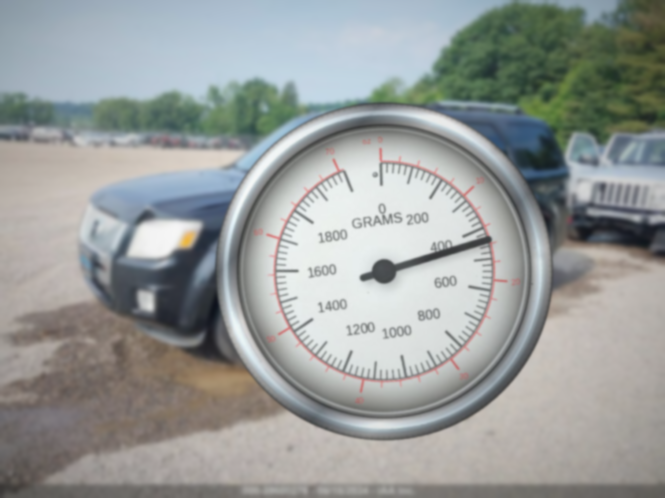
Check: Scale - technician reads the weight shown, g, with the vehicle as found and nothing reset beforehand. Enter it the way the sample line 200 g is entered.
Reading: 440 g
